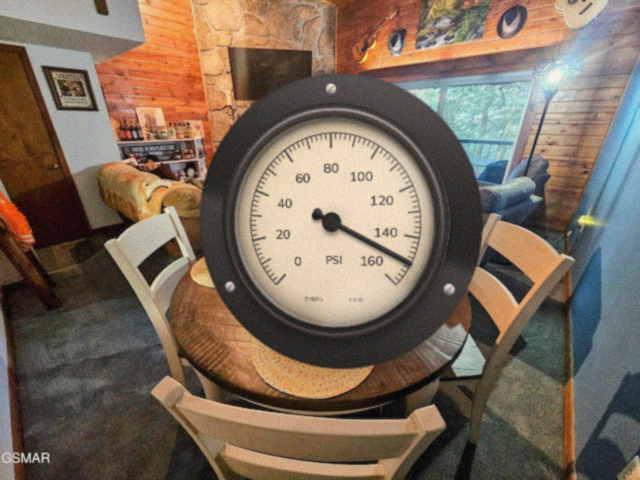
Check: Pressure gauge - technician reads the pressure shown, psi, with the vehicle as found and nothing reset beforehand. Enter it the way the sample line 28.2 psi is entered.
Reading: 150 psi
